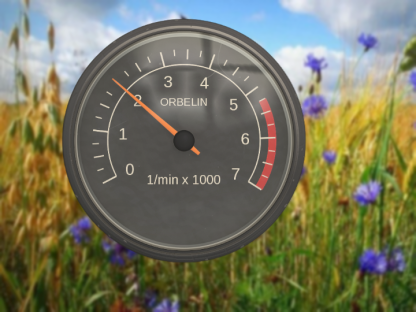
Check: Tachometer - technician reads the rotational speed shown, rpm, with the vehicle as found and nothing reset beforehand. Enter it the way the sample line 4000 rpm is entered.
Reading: 2000 rpm
